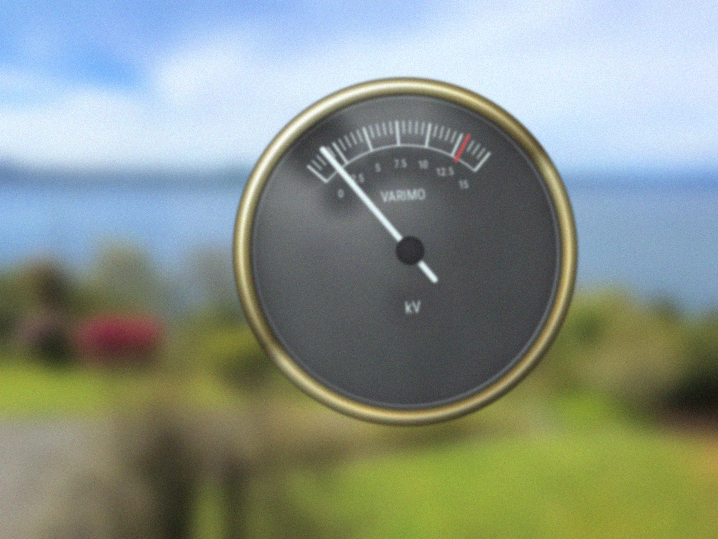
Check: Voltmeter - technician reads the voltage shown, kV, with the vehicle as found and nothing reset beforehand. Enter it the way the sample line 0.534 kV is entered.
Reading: 1.5 kV
